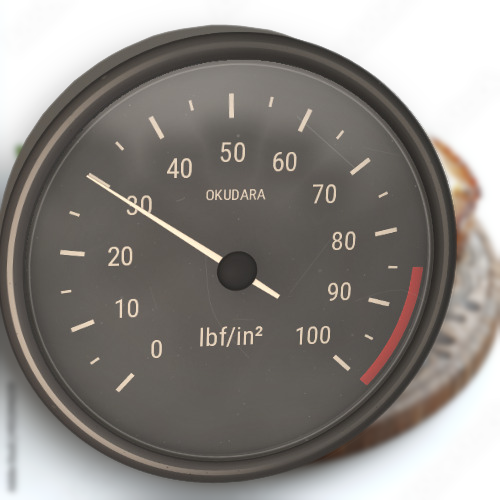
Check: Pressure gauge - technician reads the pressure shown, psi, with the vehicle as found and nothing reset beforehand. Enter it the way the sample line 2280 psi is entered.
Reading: 30 psi
